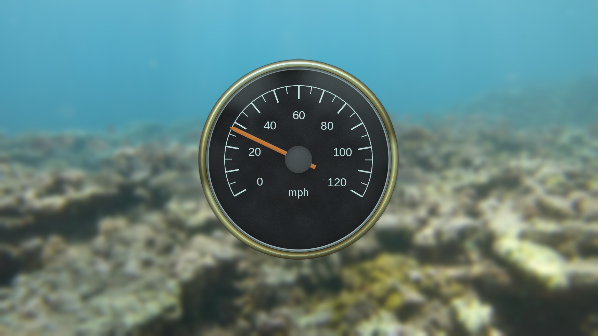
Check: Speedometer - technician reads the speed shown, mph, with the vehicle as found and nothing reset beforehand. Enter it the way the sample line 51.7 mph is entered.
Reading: 27.5 mph
